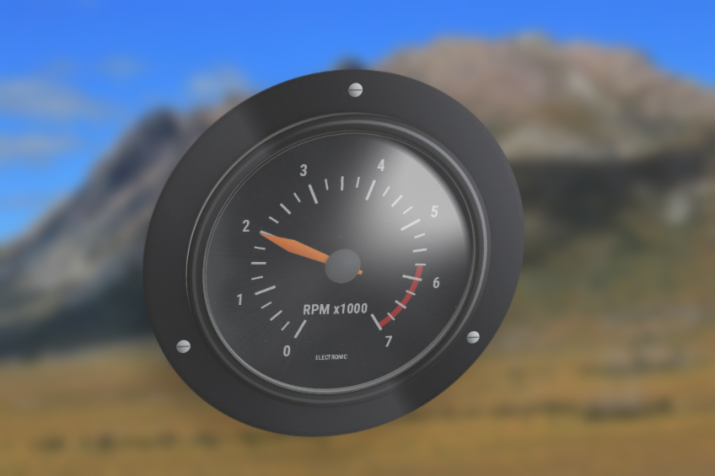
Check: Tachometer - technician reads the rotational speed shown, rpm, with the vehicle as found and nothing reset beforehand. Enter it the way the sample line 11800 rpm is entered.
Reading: 2000 rpm
